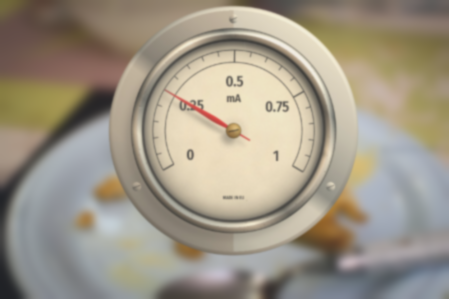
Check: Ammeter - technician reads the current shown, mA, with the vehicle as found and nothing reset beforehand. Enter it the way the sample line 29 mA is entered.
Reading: 0.25 mA
